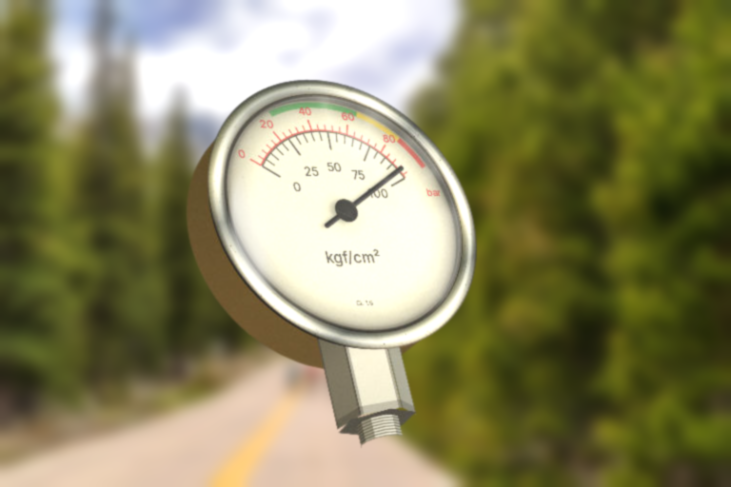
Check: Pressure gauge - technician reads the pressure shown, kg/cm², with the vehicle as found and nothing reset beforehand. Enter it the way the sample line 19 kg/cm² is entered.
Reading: 95 kg/cm²
